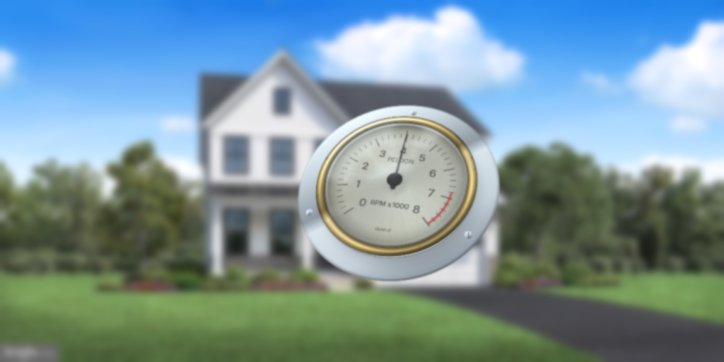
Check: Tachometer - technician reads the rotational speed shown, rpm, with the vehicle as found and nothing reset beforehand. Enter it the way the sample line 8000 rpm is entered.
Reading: 4000 rpm
